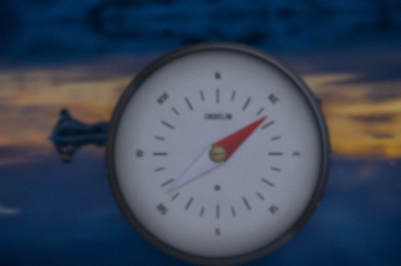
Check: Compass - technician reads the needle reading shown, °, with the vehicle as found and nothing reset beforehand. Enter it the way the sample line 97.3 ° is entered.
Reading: 52.5 °
